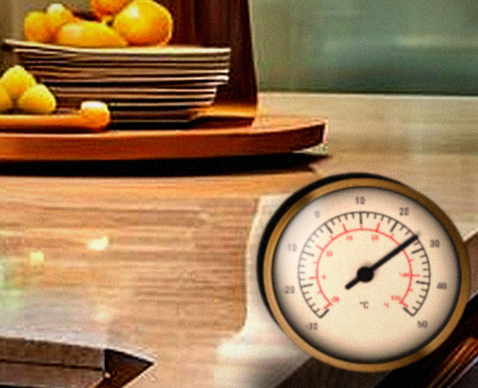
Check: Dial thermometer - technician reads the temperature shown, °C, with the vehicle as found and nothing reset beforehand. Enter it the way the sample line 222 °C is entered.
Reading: 26 °C
